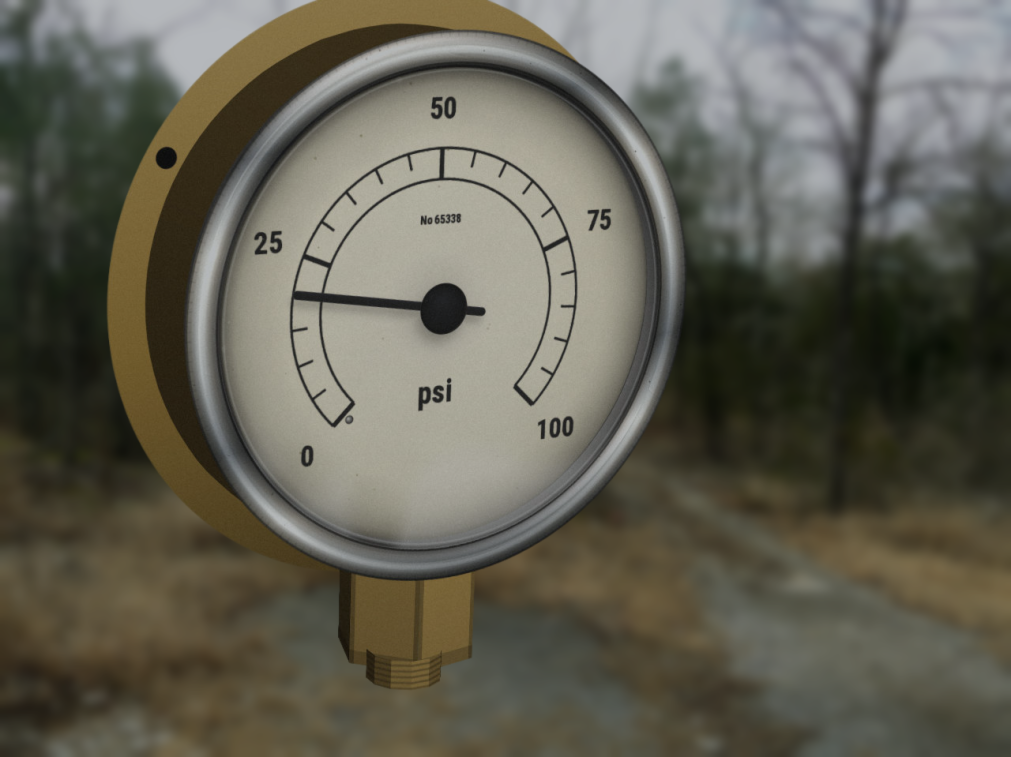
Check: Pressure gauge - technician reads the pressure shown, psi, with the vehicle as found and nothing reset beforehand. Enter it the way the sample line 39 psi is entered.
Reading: 20 psi
